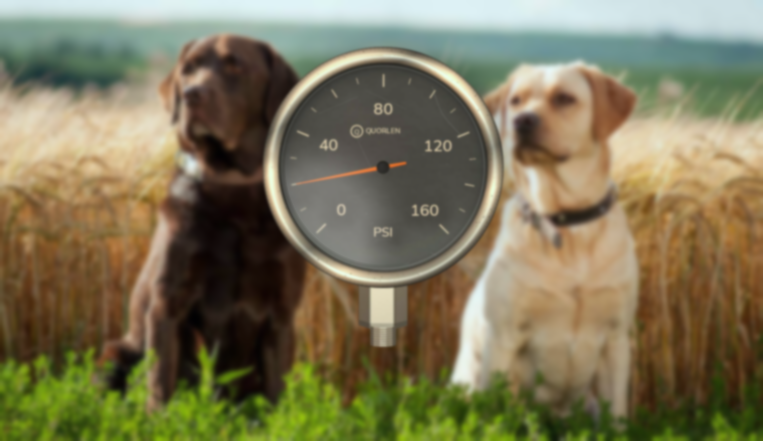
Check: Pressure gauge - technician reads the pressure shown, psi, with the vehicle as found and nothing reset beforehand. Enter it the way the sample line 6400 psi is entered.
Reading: 20 psi
